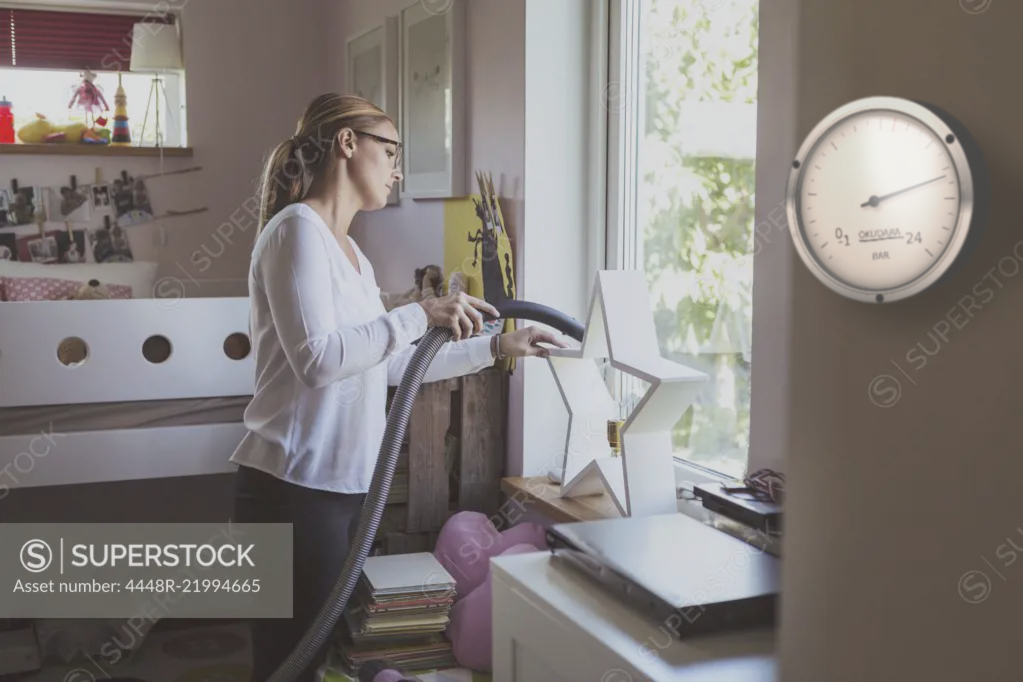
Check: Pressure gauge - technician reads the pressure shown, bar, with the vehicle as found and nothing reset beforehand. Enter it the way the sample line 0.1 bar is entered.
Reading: 18.5 bar
